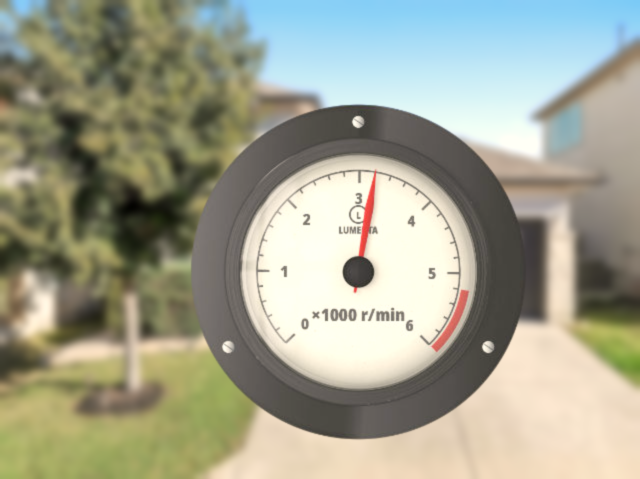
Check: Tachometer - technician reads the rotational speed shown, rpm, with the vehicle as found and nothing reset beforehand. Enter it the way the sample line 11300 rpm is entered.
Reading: 3200 rpm
